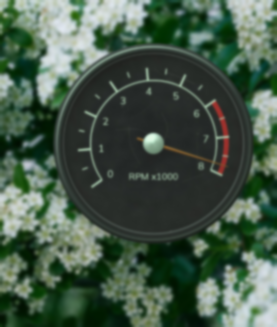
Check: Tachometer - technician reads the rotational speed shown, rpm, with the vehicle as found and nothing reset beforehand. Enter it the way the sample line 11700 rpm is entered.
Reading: 7750 rpm
